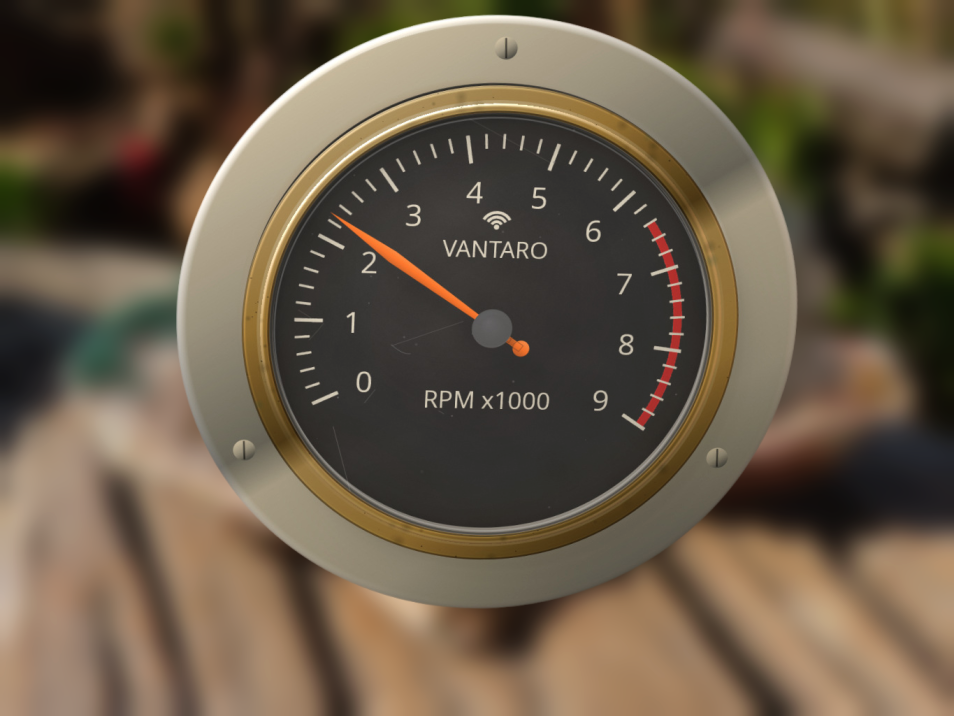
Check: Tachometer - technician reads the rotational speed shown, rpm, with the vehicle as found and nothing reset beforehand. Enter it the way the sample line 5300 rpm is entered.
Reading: 2300 rpm
